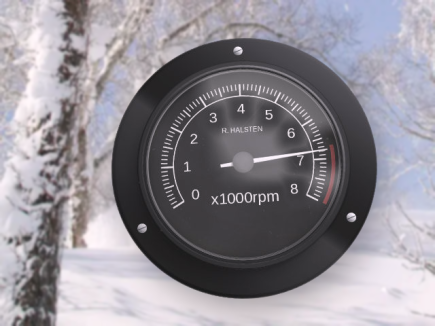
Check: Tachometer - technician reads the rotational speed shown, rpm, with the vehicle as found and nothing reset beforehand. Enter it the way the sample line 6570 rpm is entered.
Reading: 6800 rpm
